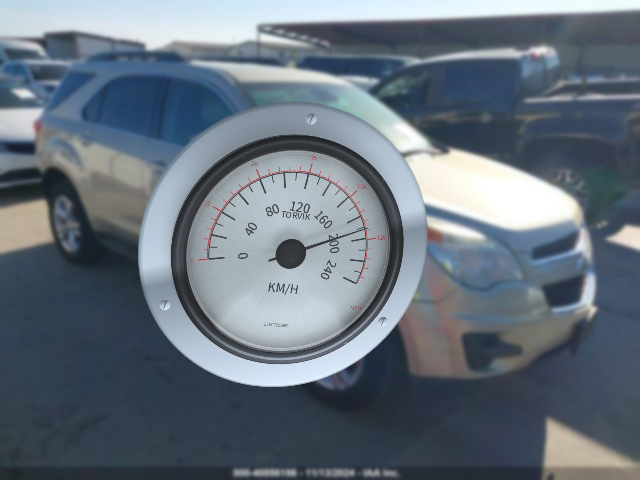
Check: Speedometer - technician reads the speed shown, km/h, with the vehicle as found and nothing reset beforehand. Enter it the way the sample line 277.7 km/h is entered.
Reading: 190 km/h
